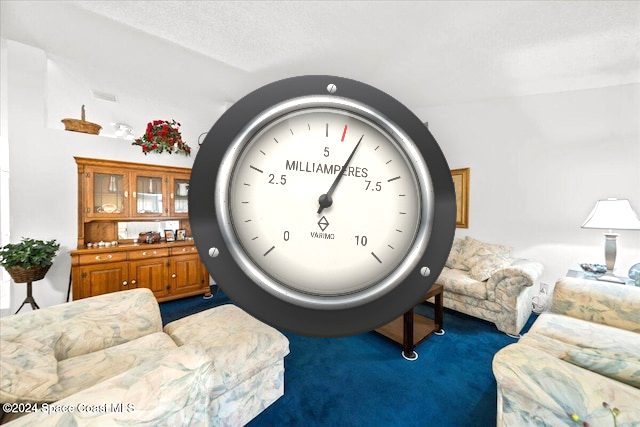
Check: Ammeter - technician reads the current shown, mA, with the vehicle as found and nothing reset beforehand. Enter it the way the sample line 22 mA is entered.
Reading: 6 mA
